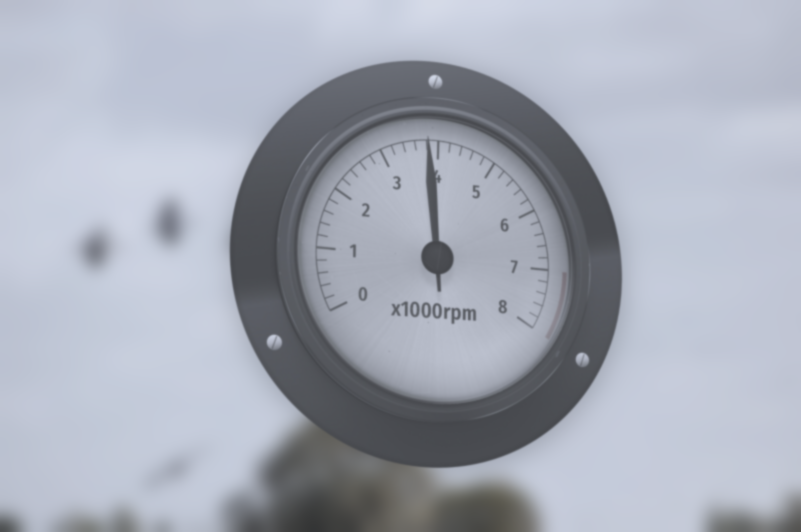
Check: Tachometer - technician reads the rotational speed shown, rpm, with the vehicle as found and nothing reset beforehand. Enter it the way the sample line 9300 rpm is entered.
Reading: 3800 rpm
